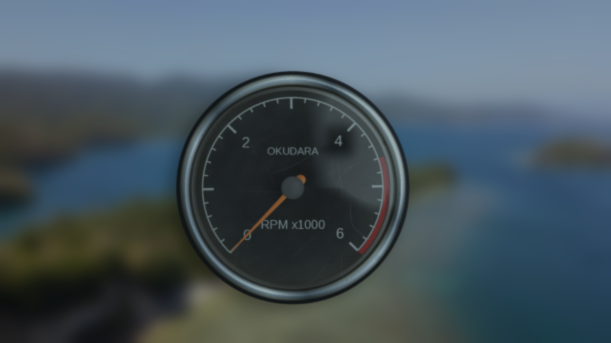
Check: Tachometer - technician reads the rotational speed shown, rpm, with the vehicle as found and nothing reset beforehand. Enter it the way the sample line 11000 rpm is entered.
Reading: 0 rpm
